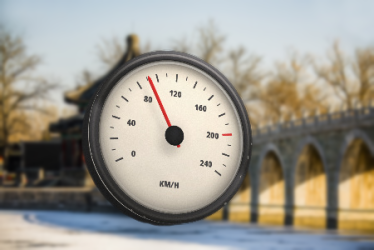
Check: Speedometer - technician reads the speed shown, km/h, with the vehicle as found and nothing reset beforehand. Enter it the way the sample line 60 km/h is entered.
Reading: 90 km/h
